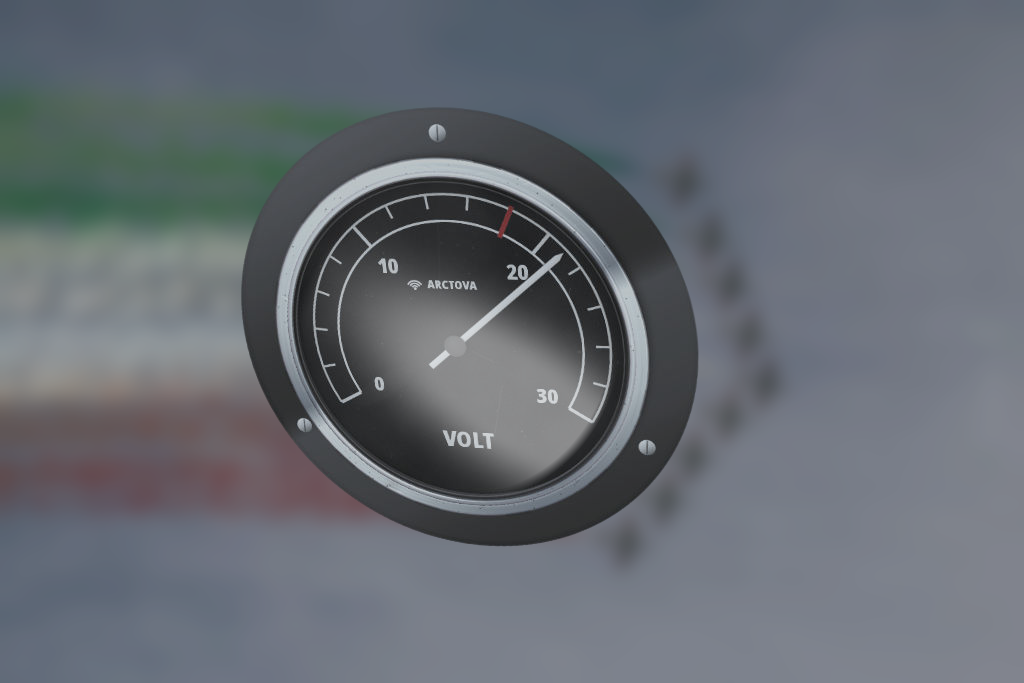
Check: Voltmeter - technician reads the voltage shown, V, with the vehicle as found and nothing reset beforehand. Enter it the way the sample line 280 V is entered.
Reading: 21 V
